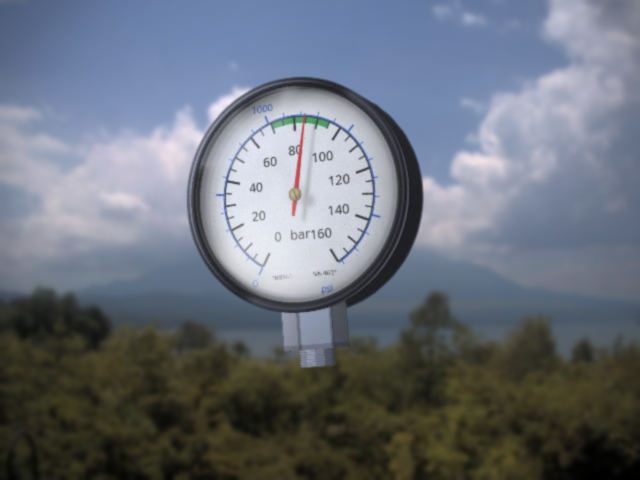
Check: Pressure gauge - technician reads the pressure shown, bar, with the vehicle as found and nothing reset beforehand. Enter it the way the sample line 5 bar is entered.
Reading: 85 bar
